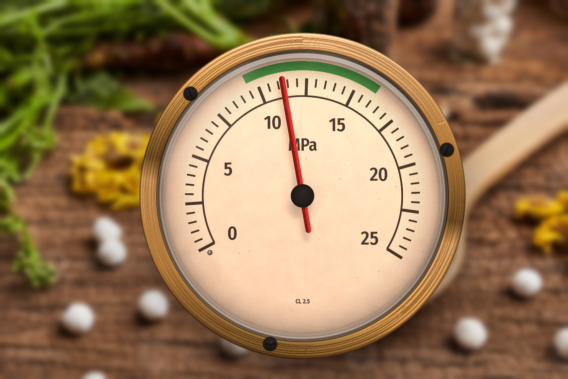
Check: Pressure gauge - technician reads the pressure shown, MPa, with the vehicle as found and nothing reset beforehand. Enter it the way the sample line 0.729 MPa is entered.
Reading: 11.25 MPa
